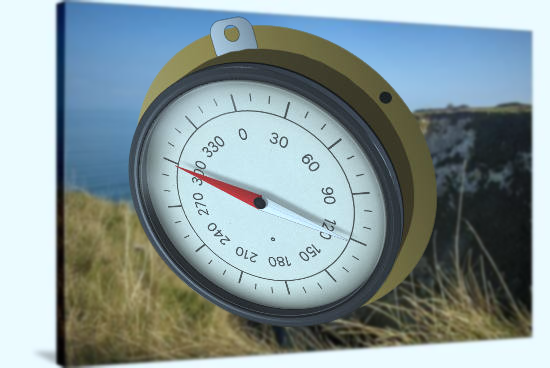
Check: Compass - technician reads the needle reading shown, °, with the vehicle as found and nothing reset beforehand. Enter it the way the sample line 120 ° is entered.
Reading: 300 °
